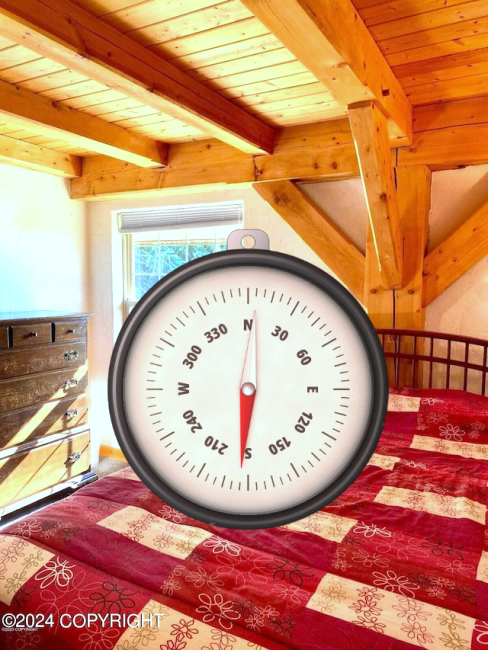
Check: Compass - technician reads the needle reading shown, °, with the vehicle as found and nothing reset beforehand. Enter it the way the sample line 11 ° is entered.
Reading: 185 °
